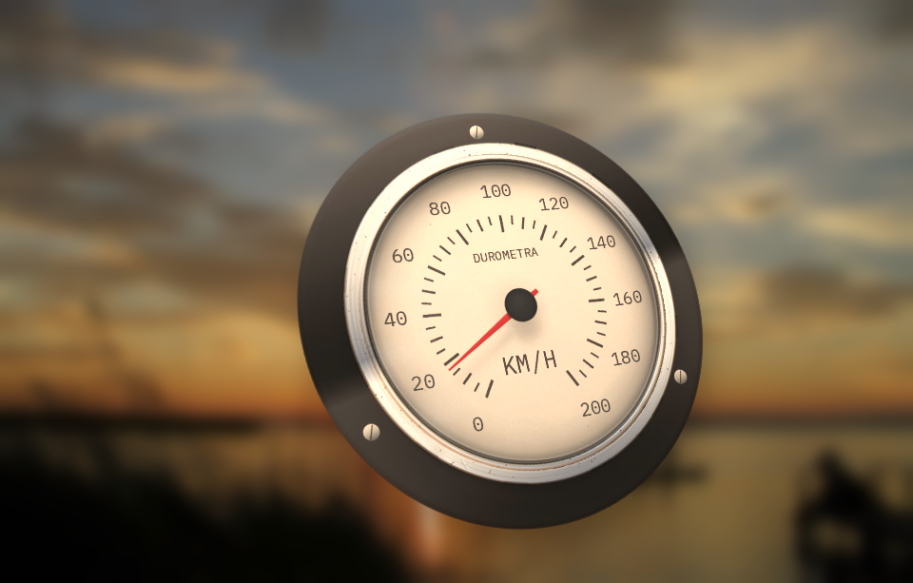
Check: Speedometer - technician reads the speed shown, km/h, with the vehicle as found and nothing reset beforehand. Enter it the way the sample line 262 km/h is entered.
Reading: 17.5 km/h
